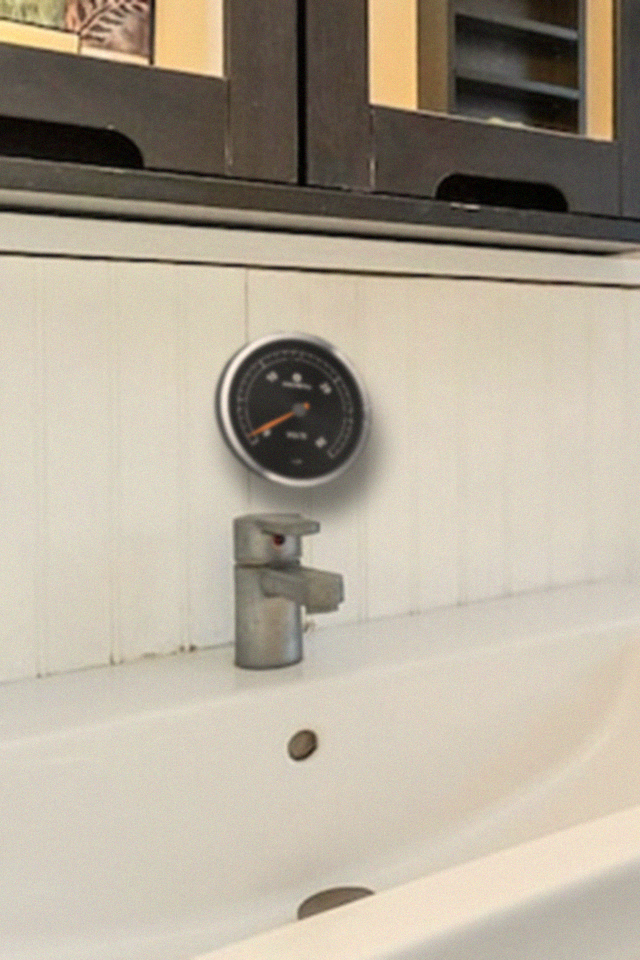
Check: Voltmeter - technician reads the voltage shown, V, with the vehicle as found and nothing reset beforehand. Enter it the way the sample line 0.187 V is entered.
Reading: 1 V
